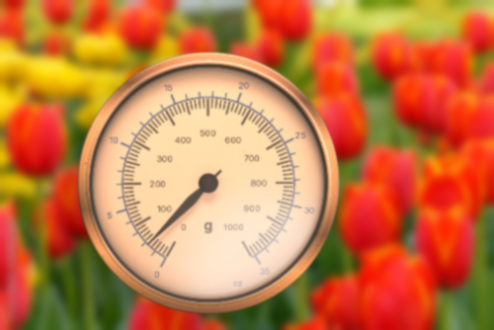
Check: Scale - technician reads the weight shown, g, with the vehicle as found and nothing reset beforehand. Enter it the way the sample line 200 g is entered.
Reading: 50 g
